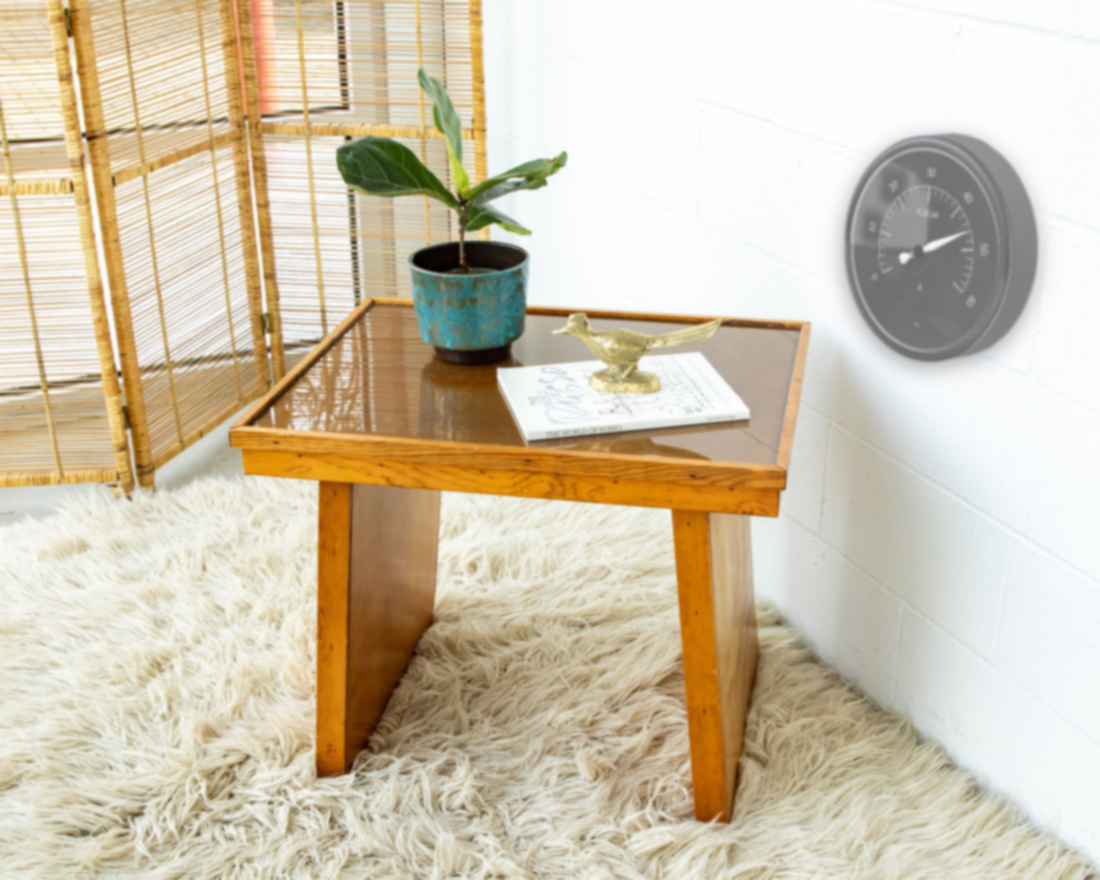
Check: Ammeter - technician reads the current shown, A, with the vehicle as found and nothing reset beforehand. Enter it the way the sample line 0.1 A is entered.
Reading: 46 A
